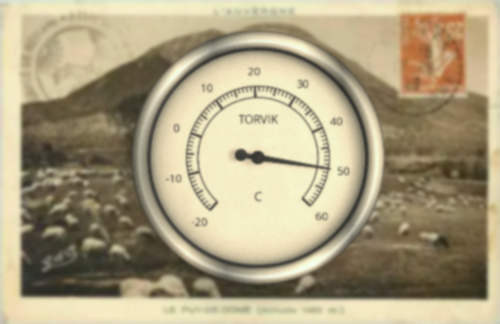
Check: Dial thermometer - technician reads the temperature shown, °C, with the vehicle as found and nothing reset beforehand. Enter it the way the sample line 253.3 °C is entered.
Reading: 50 °C
